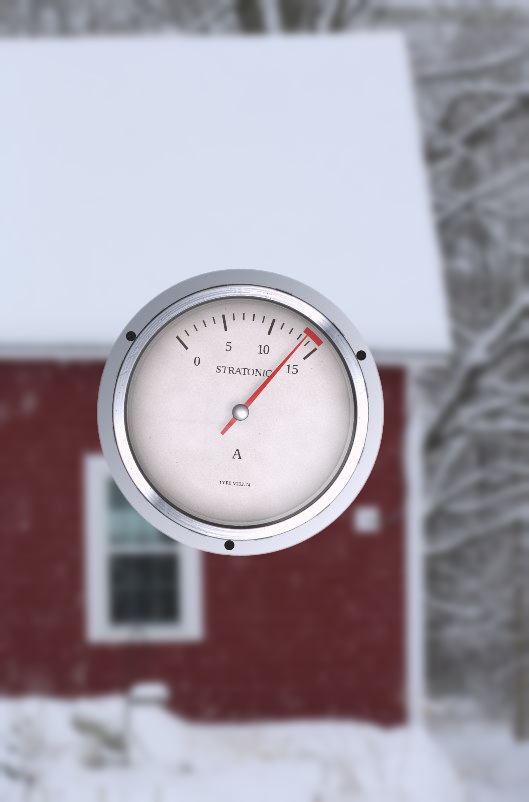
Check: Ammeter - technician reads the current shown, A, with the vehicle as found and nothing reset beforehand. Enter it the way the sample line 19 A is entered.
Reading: 13.5 A
